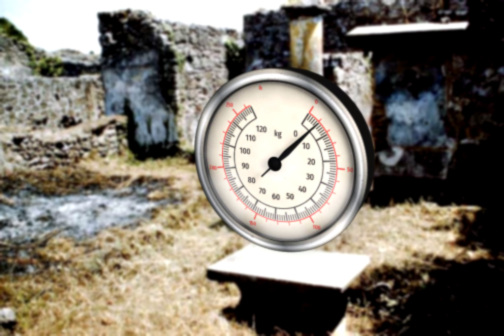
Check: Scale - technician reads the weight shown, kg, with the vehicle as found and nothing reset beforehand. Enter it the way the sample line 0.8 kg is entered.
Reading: 5 kg
